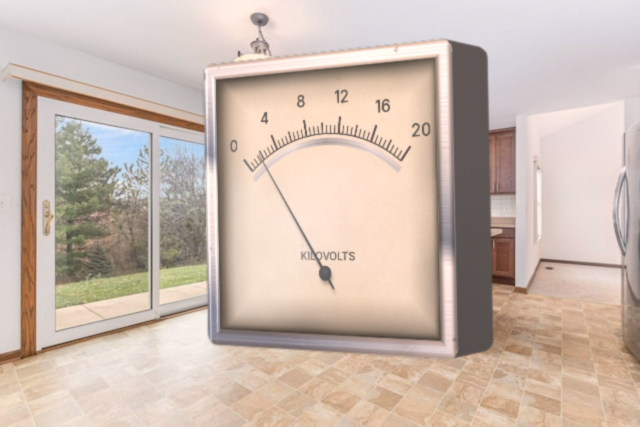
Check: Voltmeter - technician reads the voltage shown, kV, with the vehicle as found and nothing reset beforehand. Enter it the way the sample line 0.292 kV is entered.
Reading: 2 kV
